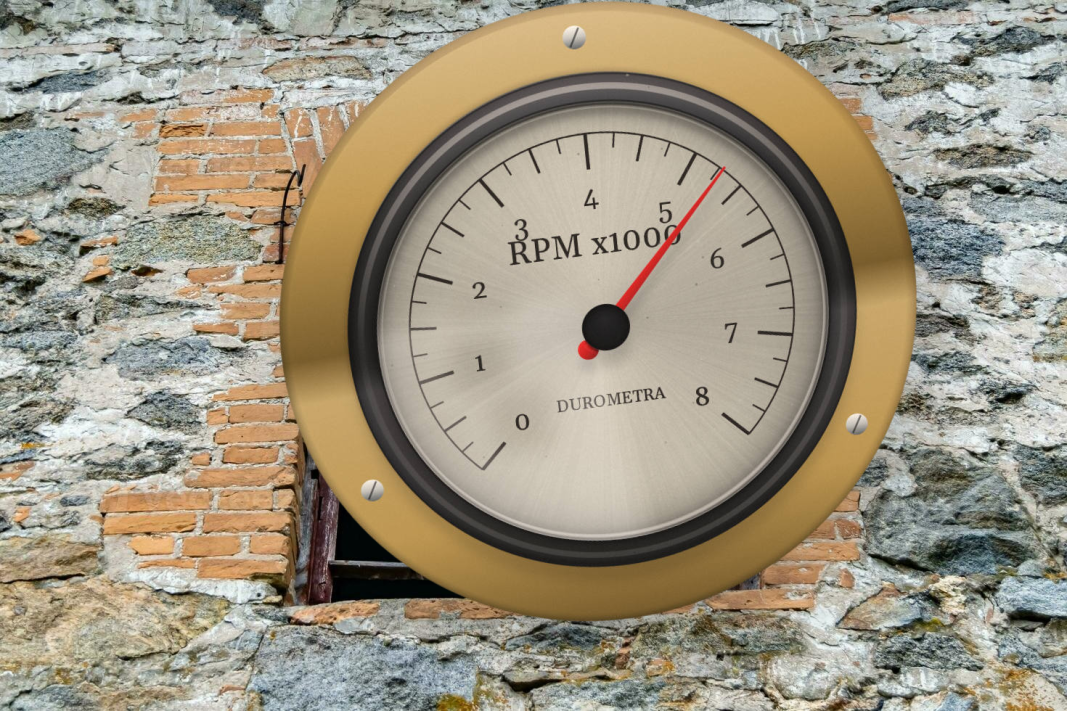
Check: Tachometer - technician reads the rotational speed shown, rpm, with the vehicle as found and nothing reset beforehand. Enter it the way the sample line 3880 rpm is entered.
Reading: 5250 rpm
